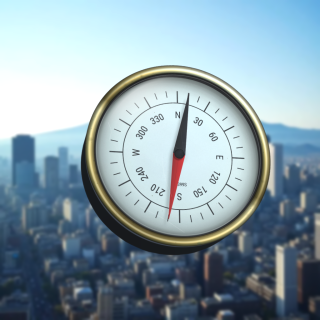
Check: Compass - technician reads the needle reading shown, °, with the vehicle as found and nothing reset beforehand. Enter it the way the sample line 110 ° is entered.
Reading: 190 °
